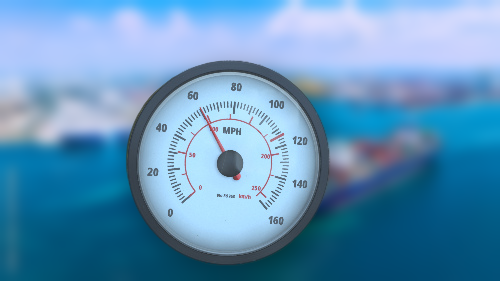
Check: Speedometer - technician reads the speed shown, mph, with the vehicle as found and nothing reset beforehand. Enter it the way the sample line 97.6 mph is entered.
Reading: 60 mph
